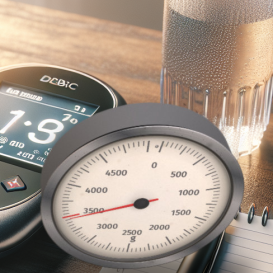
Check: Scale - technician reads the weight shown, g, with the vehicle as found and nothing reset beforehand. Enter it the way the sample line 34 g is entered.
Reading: 3500 g
